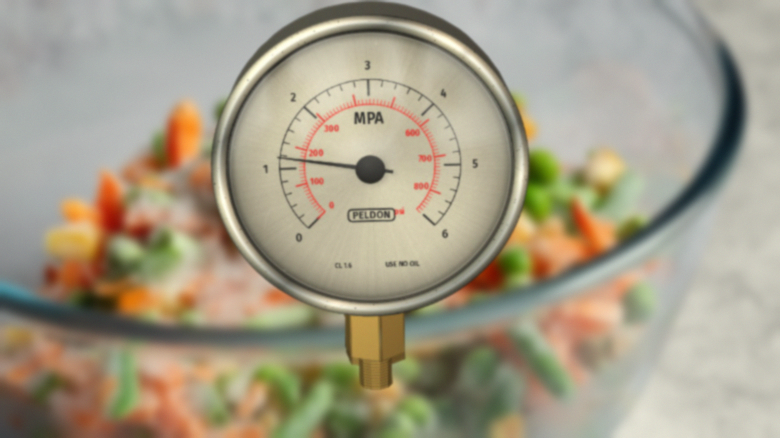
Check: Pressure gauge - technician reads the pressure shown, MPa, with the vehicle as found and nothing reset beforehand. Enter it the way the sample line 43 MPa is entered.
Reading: 1.2 MPa
